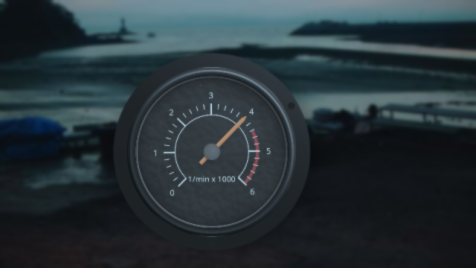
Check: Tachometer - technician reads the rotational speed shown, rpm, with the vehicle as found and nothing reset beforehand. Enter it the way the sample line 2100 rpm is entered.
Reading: 4000 rpm
